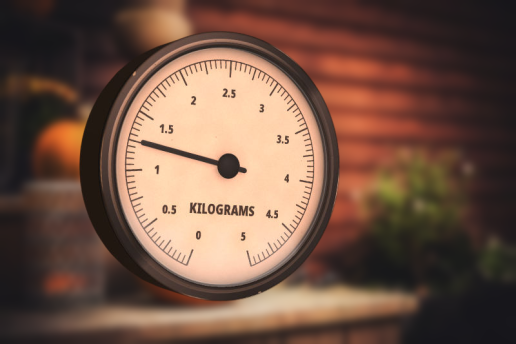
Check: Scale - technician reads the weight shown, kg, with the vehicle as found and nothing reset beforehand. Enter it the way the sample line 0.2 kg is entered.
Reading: 1.25 kg
